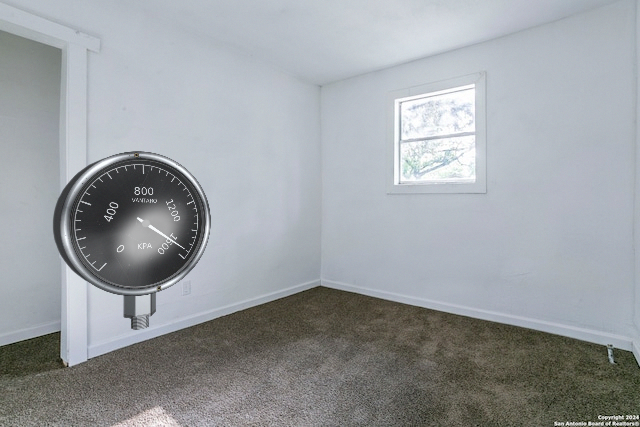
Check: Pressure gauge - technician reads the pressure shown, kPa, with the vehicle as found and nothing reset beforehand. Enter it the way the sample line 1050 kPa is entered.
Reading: 1550 kPa
